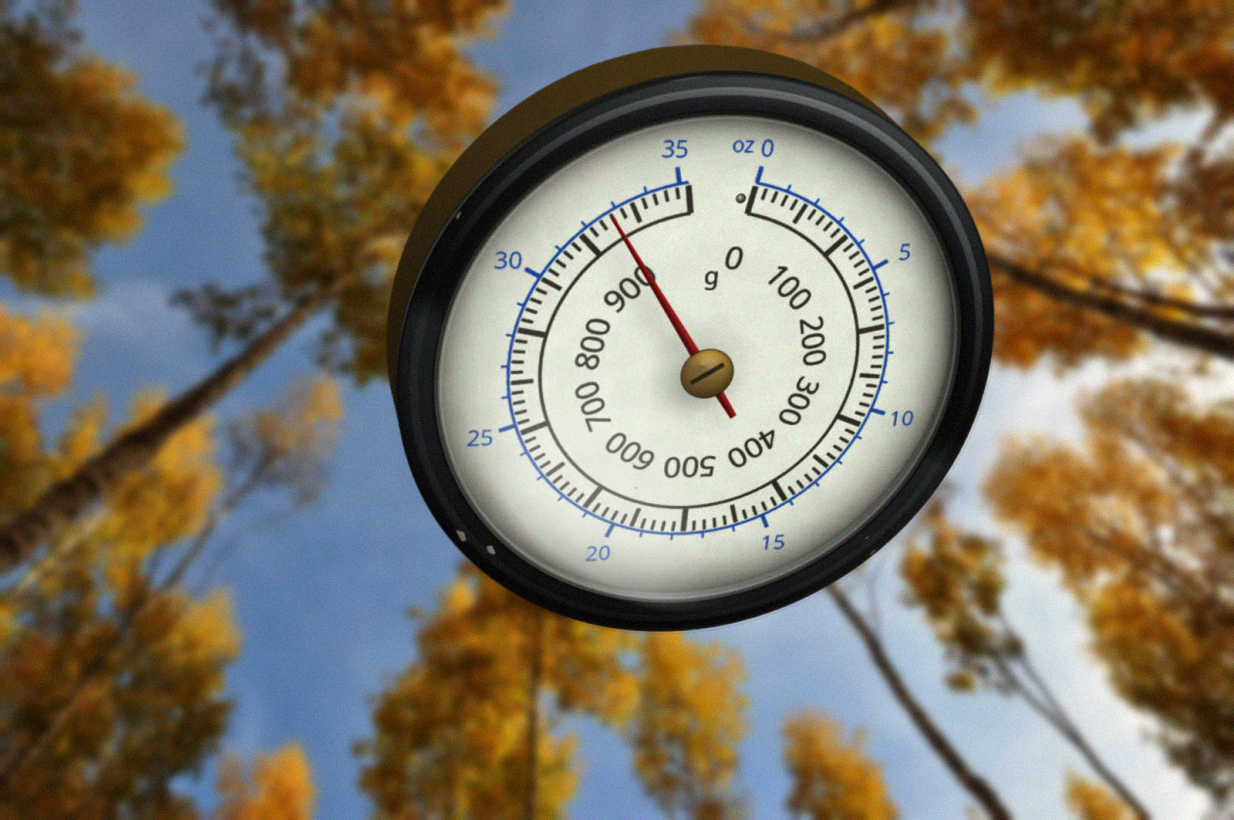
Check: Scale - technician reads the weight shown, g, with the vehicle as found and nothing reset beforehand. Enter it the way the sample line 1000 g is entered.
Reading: 930 g
